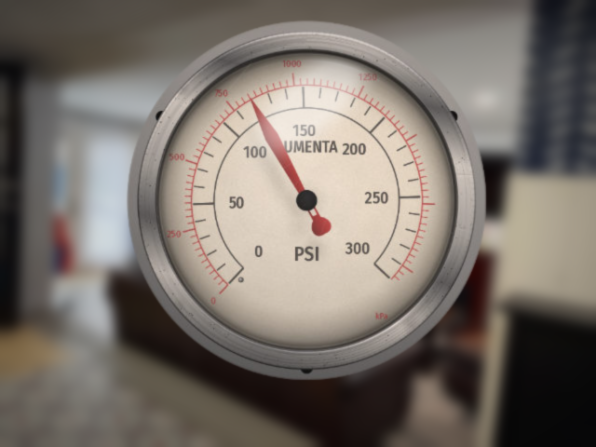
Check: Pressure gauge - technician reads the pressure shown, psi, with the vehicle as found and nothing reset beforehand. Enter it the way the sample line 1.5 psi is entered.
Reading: 120 psi
